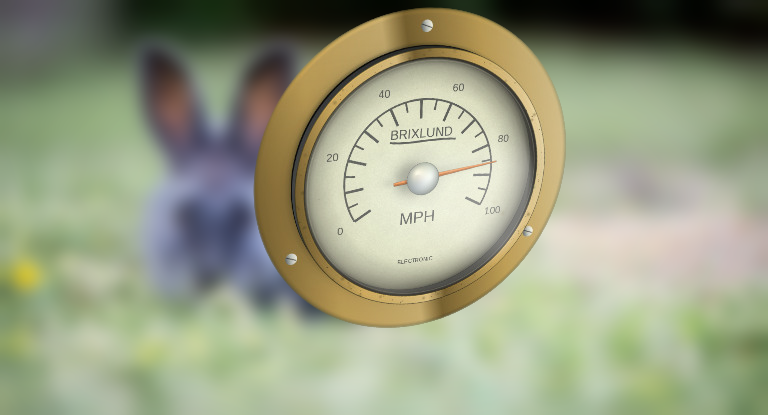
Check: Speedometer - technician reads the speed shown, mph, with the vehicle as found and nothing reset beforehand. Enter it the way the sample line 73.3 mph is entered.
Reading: 85 mph
